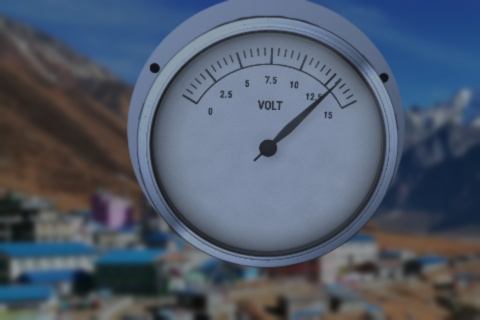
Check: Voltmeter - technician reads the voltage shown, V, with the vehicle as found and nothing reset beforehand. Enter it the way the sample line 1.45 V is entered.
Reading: 13 V
